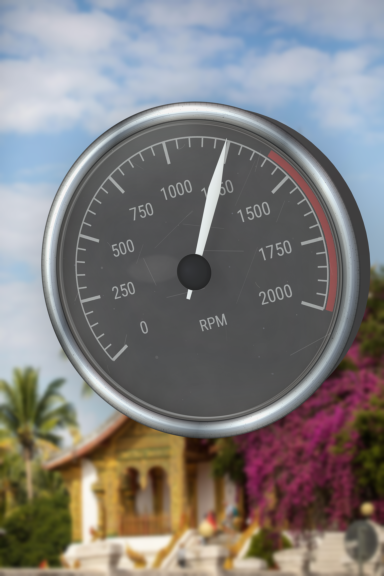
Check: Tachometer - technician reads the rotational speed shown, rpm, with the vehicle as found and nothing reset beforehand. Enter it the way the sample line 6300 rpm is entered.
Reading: 1250 rpm
